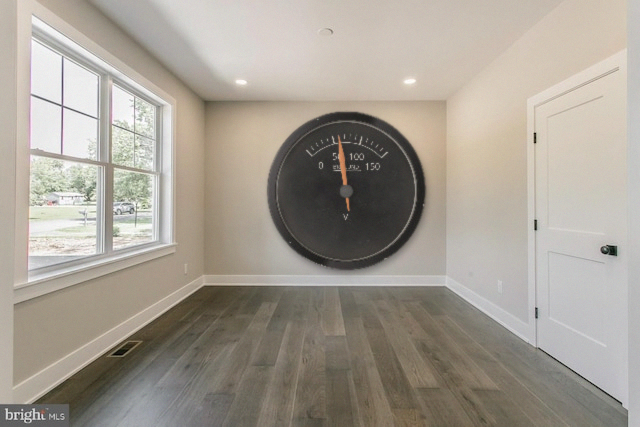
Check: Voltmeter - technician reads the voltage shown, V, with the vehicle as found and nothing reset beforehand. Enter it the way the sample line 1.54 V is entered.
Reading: 60 V
